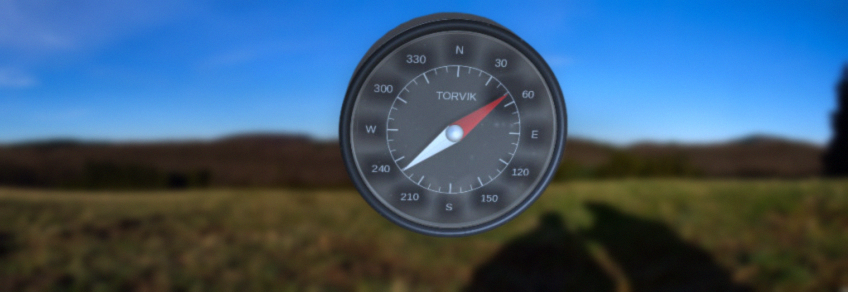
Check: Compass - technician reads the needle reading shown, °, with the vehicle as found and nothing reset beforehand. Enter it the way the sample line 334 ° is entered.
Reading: 50 °
